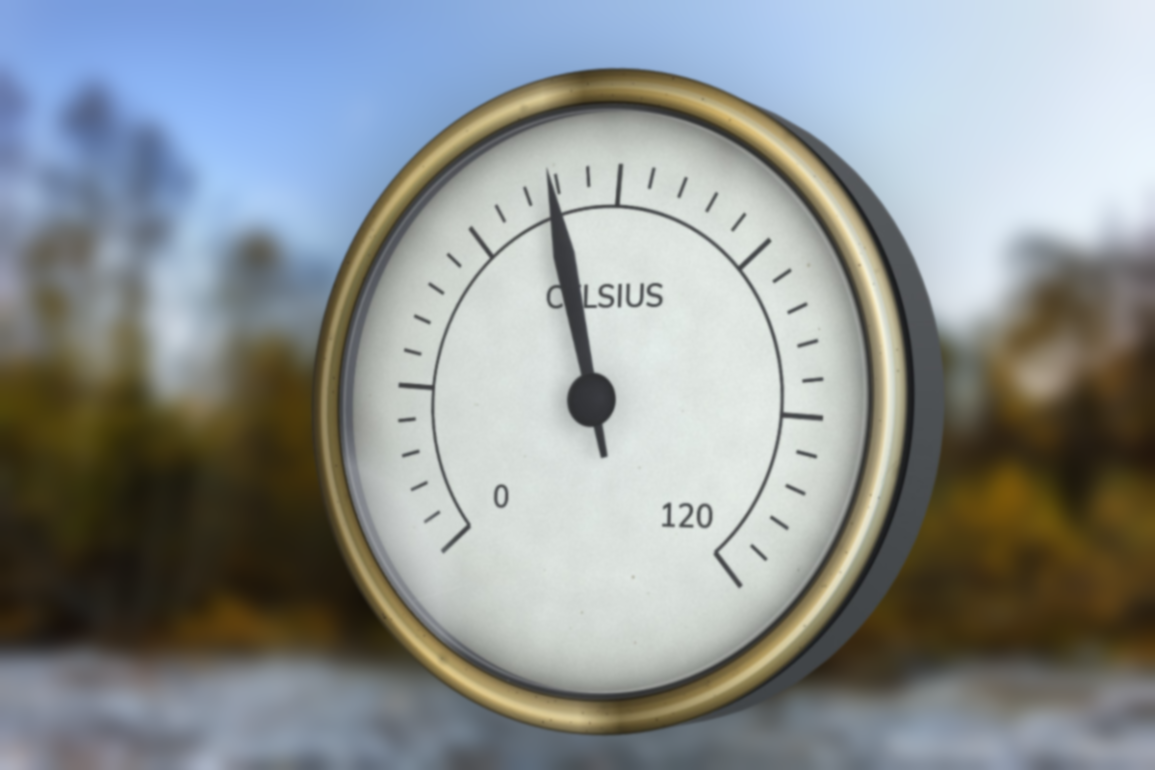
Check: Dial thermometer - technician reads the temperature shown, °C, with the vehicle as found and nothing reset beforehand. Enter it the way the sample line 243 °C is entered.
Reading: 52 °C
